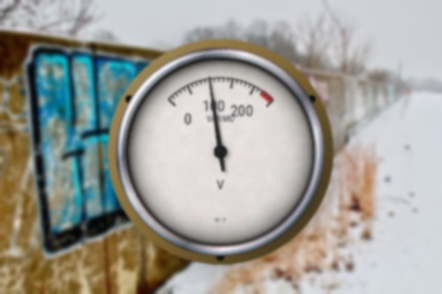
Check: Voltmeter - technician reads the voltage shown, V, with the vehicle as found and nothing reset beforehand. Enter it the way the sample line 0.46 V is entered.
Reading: 100 V
